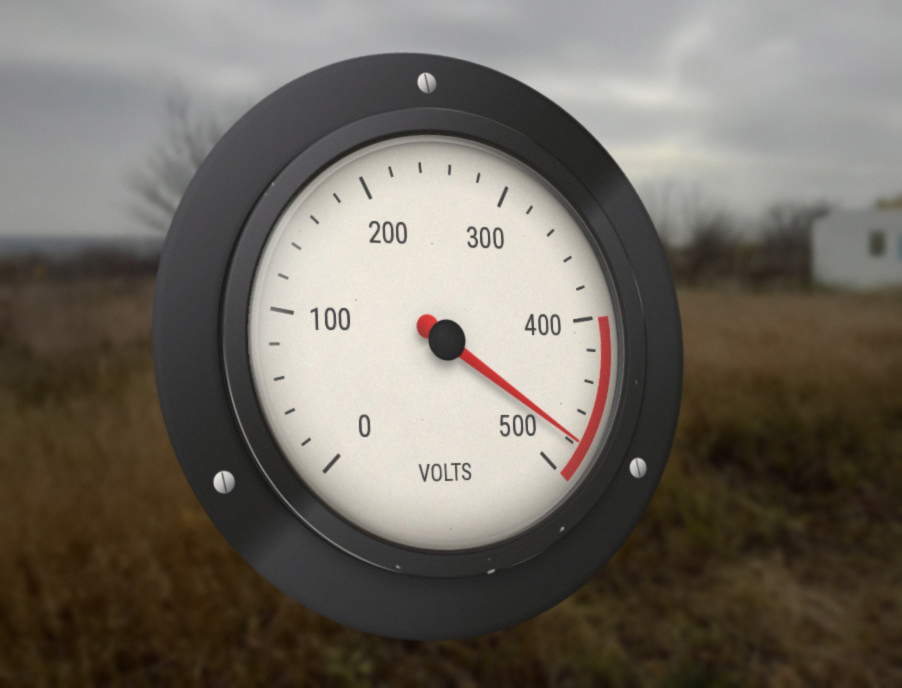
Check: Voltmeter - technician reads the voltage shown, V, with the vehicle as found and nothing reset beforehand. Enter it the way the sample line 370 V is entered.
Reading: 480 V
